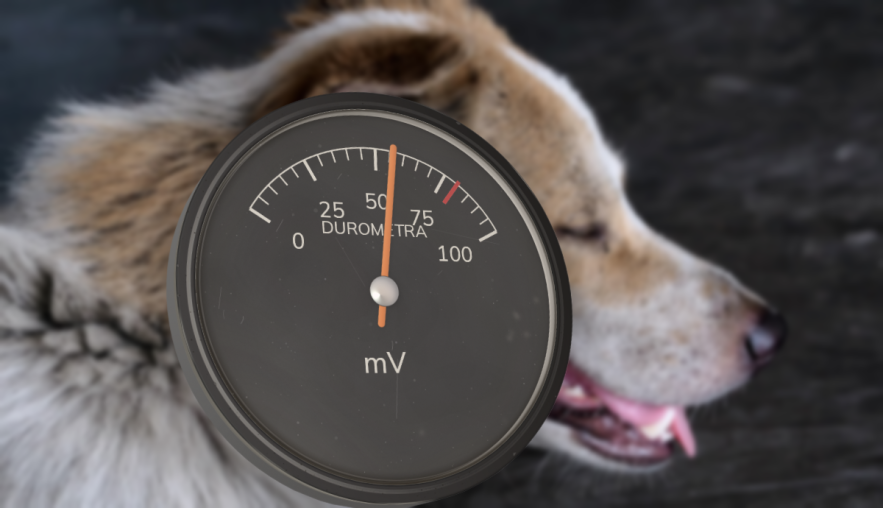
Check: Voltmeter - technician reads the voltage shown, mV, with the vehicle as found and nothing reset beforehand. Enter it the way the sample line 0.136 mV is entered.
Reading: 55 mV
